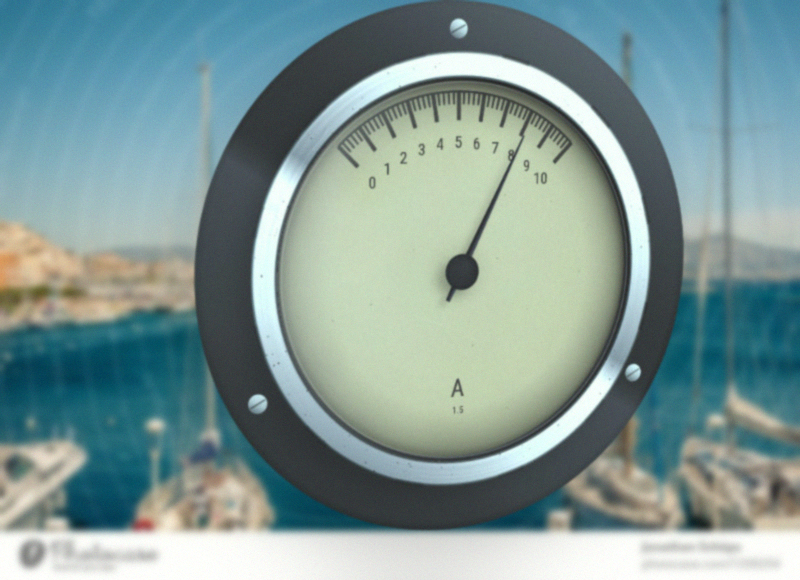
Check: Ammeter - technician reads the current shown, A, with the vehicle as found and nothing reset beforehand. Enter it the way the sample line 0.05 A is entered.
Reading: 8 A
